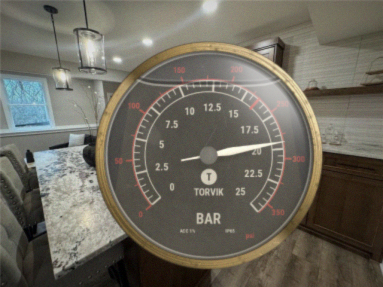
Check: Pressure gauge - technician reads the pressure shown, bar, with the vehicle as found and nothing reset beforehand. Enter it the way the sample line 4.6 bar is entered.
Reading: 19.5 bar
